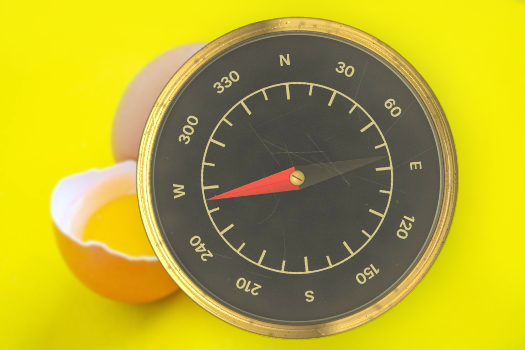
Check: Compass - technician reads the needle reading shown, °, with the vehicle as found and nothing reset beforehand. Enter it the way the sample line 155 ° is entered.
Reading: 262.5 °
